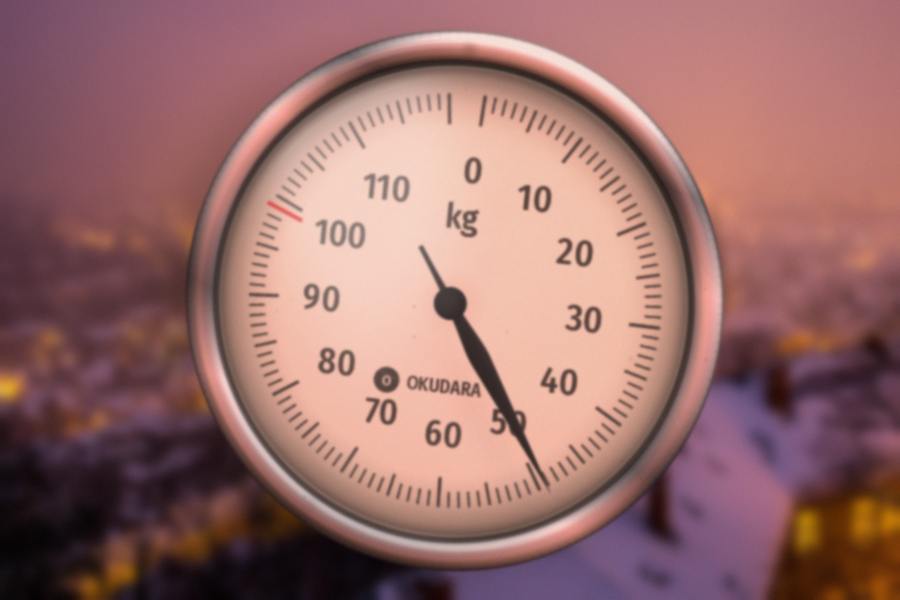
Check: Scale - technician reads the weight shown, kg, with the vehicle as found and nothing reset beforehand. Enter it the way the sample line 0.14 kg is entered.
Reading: 49 kg
